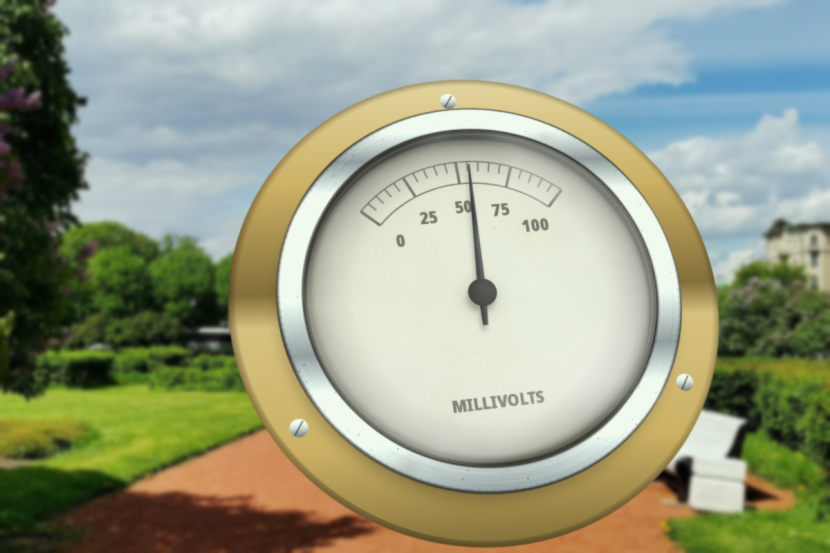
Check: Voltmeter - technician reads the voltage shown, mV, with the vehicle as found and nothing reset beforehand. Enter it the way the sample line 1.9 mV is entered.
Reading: 55 mV
